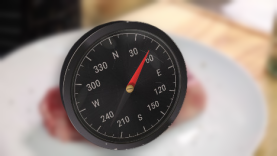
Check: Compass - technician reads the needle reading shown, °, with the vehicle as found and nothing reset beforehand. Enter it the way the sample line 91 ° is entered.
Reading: 50 °
